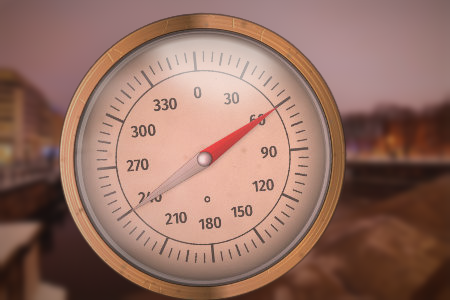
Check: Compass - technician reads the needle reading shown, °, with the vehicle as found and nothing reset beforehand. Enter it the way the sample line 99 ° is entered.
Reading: 60 °
